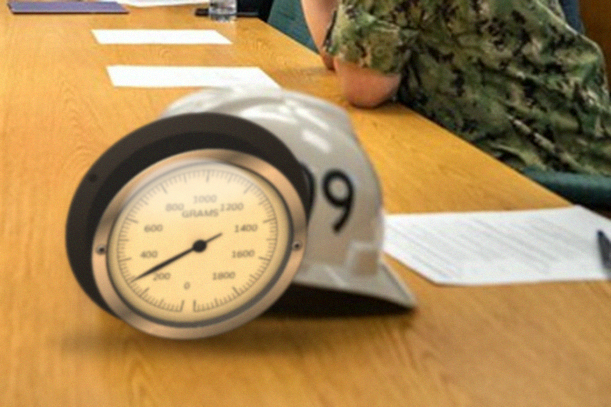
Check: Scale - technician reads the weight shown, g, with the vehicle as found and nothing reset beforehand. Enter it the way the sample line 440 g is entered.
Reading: 300 g
